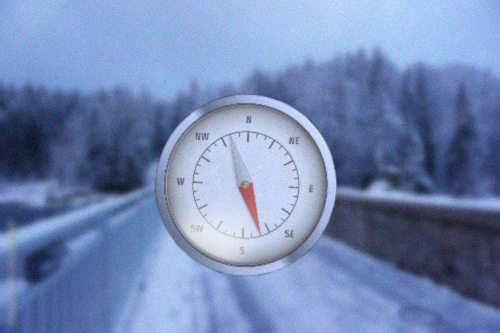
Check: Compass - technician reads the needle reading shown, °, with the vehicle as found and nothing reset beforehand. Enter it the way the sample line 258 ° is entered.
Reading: 160 °
